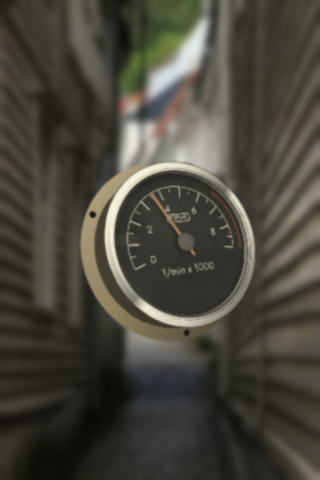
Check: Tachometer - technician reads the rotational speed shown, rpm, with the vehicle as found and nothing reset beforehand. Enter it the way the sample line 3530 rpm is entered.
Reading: 3500 rpm
